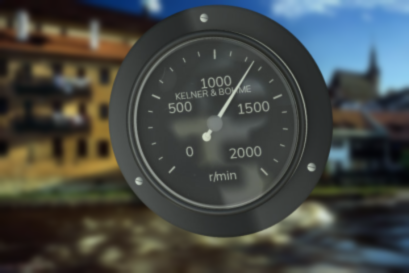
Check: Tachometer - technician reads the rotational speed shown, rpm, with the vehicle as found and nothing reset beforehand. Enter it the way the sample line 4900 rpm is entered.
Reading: 1250 rpm
